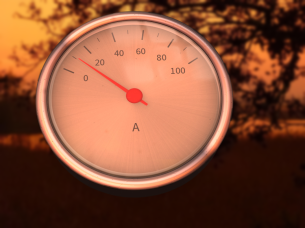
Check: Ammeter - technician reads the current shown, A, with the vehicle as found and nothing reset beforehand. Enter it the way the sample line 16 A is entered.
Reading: 10 A
